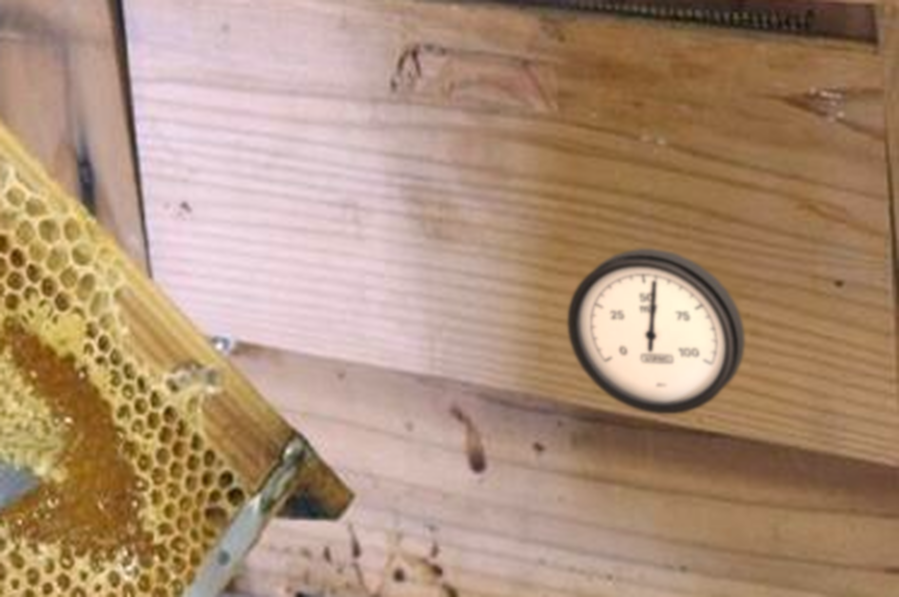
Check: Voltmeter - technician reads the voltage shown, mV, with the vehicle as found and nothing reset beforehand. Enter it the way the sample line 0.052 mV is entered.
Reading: 55 mV
